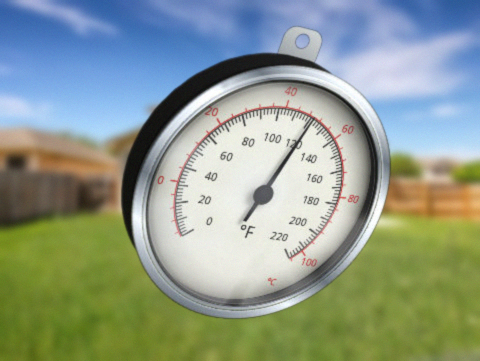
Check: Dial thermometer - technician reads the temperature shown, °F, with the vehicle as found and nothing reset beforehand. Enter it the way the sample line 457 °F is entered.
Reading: 120 °F
